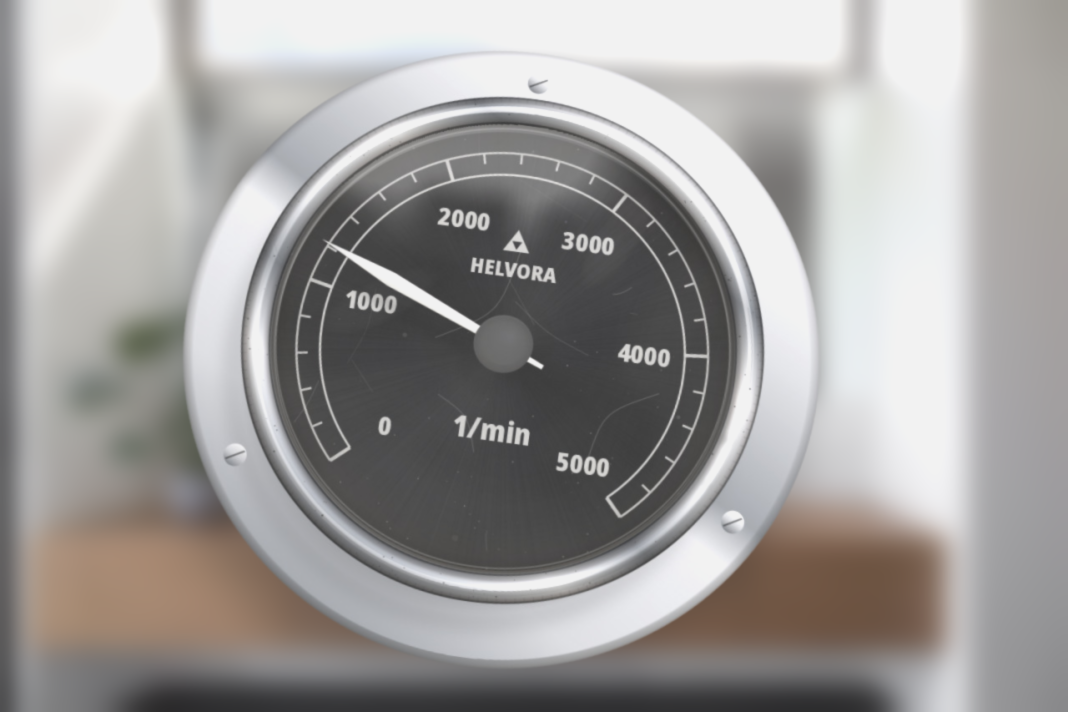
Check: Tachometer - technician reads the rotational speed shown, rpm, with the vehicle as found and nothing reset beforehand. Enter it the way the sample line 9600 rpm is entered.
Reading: 1200 rpm
